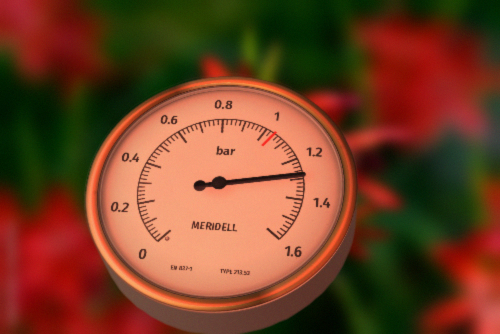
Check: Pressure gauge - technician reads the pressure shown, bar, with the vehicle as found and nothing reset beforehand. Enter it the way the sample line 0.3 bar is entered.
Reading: 1.3 bar
